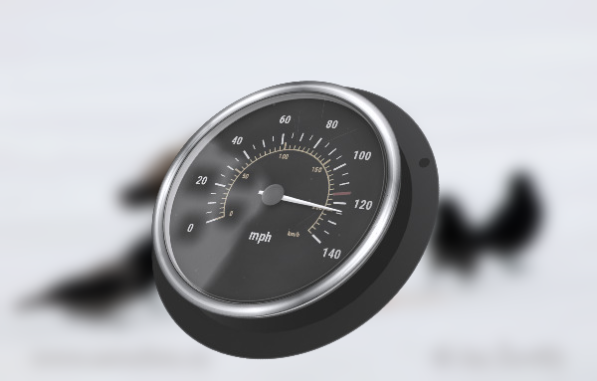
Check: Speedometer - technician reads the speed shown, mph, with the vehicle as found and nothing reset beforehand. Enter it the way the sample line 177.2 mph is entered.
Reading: 125 mph
